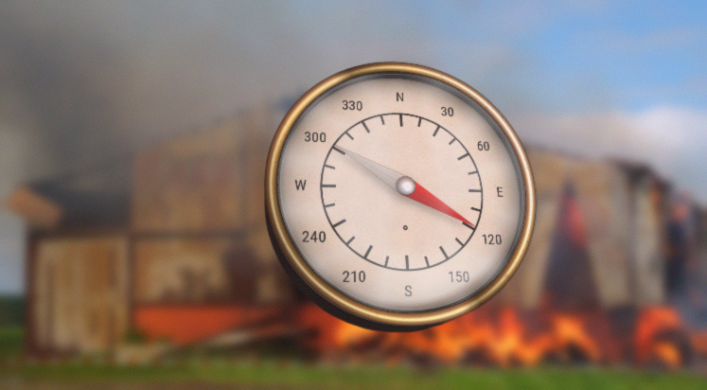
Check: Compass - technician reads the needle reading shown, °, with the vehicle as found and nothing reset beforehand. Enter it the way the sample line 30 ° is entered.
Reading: 120 °
